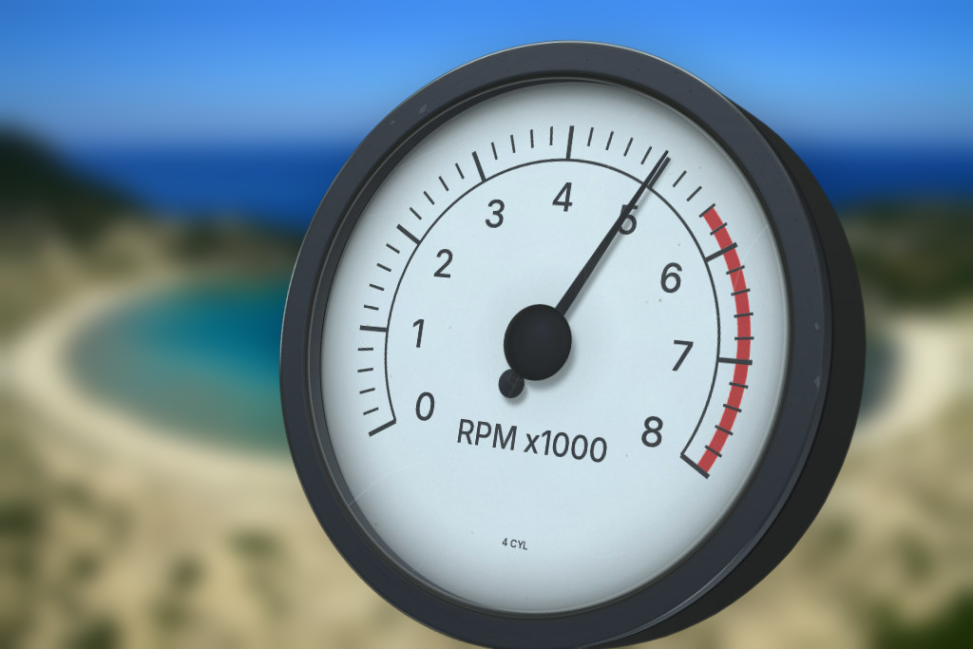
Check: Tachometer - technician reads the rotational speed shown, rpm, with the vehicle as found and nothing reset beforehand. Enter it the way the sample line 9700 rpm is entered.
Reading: 5000 rpm
